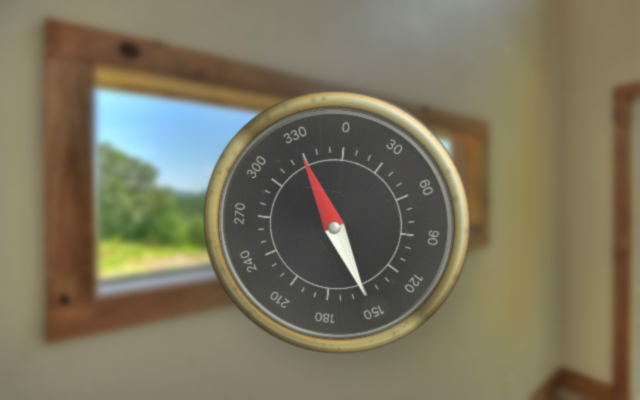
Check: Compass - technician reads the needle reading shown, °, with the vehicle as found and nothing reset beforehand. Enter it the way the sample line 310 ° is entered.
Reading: 330 °
